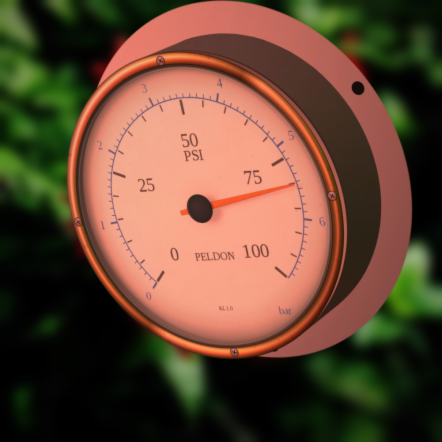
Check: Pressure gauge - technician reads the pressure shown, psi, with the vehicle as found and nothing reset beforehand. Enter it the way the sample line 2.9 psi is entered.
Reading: 80 psi
